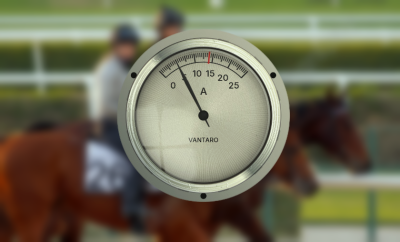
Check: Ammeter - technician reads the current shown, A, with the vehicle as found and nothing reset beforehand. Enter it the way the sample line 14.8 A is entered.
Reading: 5 A
